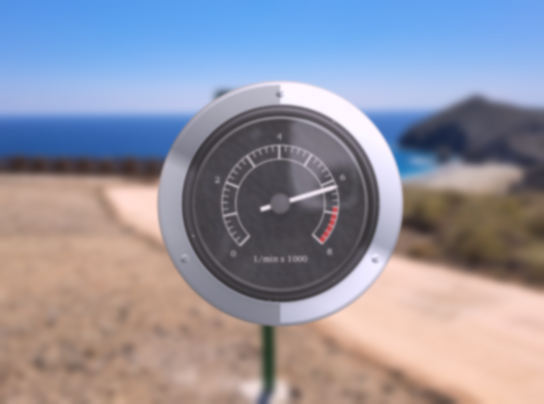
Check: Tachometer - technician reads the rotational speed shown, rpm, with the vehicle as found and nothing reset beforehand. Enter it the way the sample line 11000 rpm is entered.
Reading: 6200 rpm
